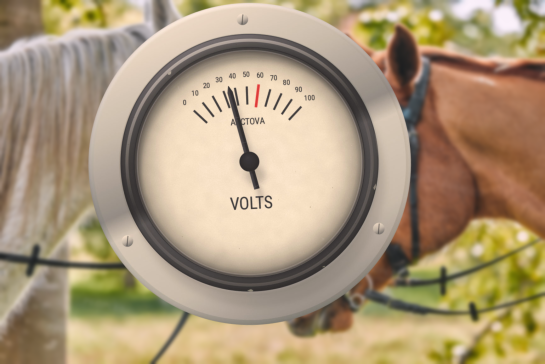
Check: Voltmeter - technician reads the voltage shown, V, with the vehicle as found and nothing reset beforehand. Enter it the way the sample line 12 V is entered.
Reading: 35 V
